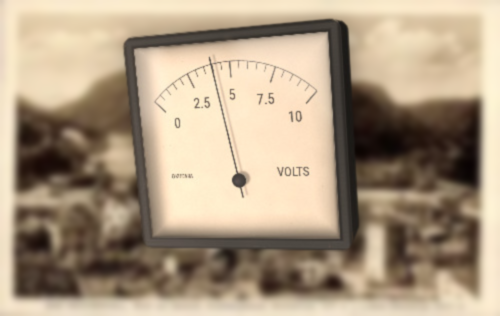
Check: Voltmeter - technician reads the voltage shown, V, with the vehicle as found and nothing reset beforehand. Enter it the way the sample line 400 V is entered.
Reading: 4 V
